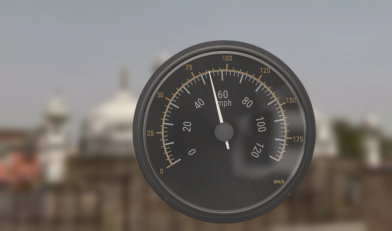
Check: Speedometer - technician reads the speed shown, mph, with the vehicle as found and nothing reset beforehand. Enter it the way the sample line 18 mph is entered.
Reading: 54 mph
